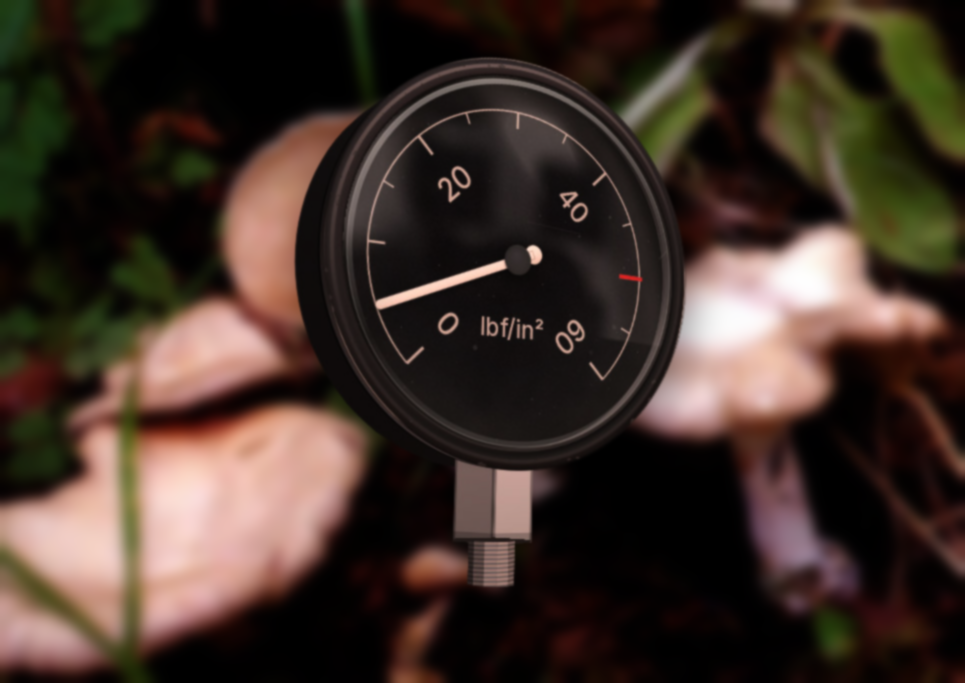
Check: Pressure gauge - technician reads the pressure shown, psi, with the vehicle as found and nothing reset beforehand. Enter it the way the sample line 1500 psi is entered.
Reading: 5 psi
